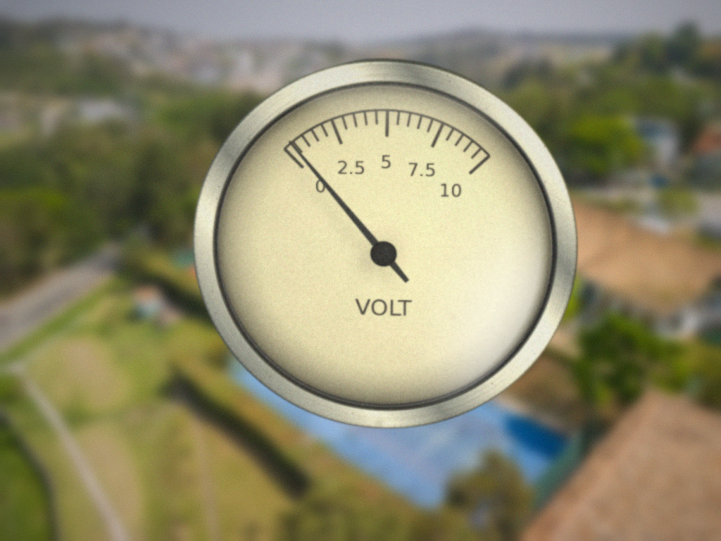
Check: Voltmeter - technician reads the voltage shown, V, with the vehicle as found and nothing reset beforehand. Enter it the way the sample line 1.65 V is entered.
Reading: 0.5 V
